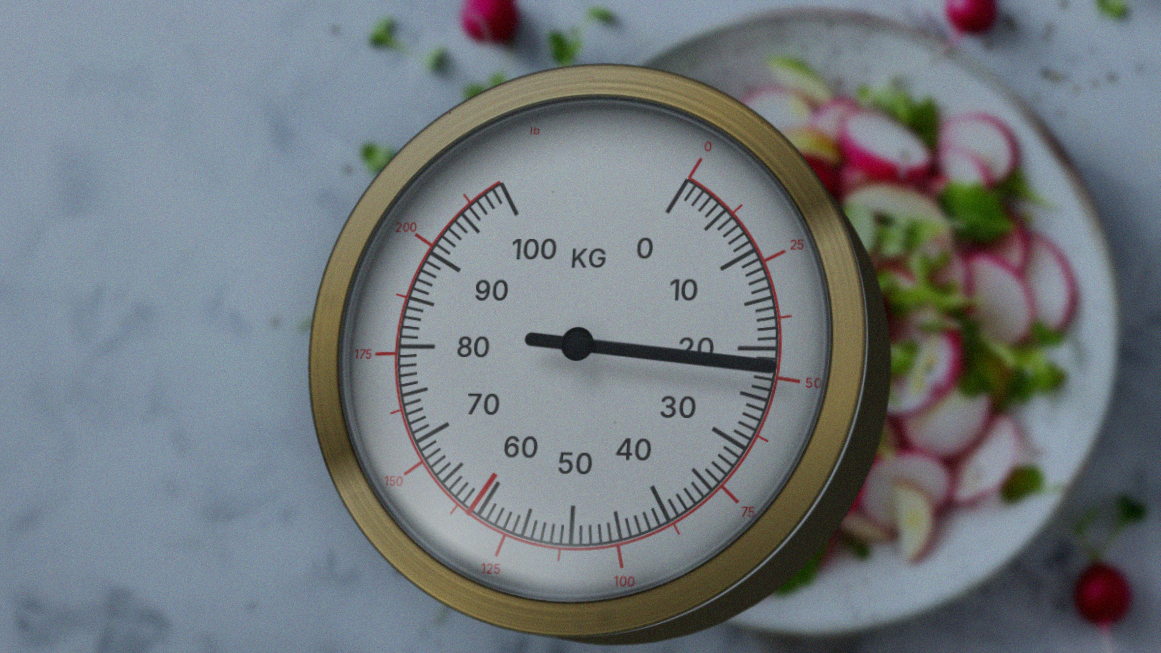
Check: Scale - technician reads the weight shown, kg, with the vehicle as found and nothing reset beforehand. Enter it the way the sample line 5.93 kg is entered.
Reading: 22 kg
